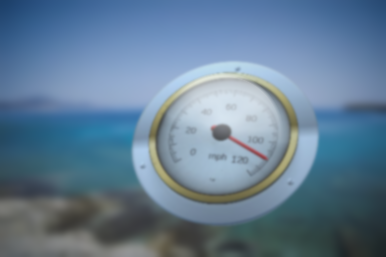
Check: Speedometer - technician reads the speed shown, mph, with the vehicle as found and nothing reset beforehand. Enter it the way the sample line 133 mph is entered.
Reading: 110 mph
